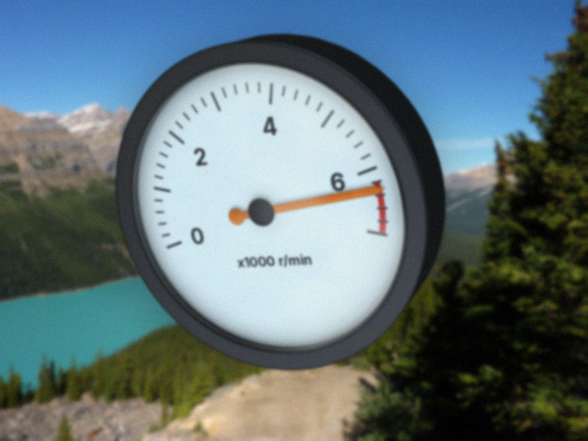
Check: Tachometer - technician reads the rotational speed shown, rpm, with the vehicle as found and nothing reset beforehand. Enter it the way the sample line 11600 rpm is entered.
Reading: 6300 rpm
